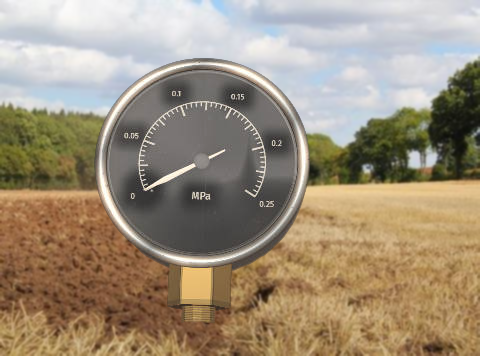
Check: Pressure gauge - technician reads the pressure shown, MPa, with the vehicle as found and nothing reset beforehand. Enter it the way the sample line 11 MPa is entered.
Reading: 0 MPa
